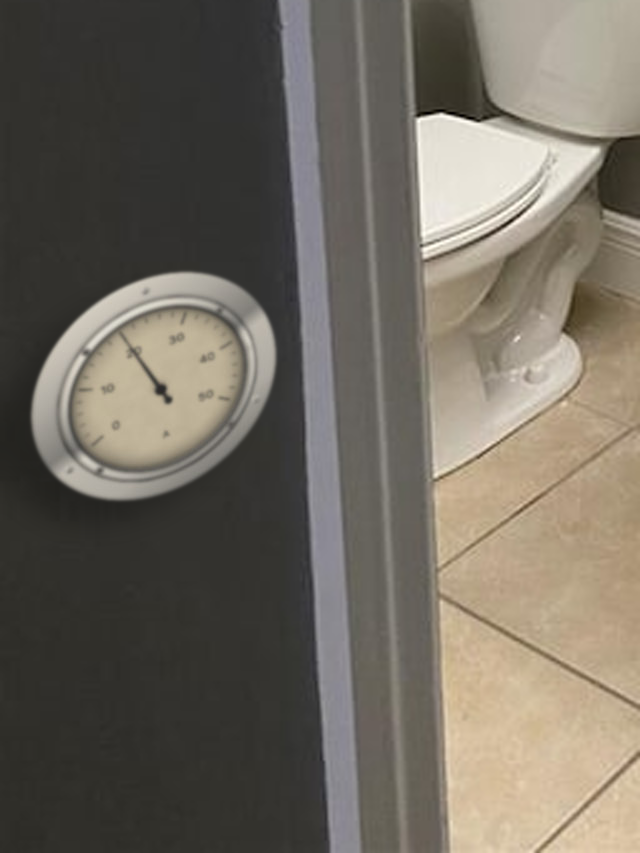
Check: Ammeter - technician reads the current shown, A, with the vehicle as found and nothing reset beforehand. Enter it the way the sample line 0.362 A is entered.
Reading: 20 A
